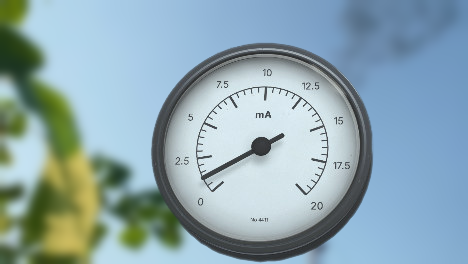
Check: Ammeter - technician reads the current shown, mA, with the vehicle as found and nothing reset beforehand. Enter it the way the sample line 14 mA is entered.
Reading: 1 mA
